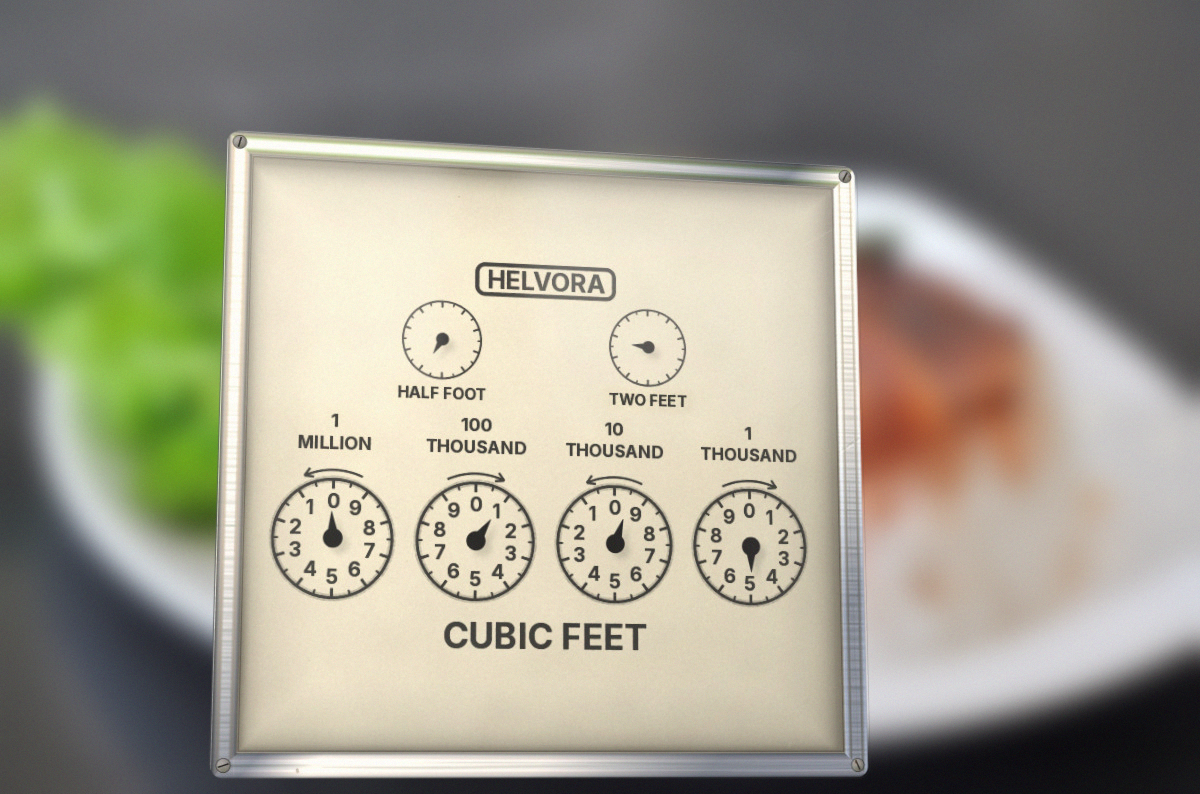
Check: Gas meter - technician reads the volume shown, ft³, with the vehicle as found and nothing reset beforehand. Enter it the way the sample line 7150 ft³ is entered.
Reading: 9500 ft³
